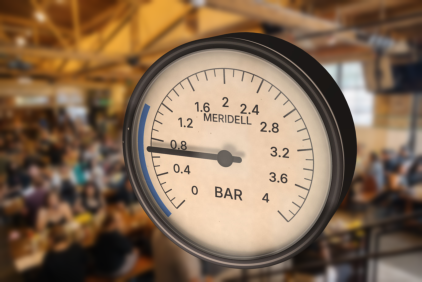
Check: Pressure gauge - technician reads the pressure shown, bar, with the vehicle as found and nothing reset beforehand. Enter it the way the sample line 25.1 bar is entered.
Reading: 0.7 bar
